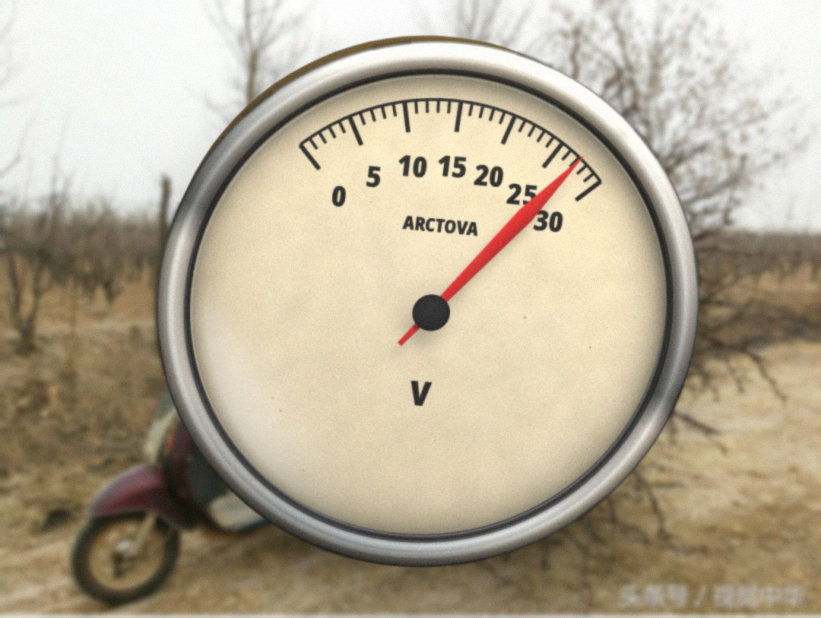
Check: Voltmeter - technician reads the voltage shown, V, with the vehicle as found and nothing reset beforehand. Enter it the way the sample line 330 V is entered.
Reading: 27 V
